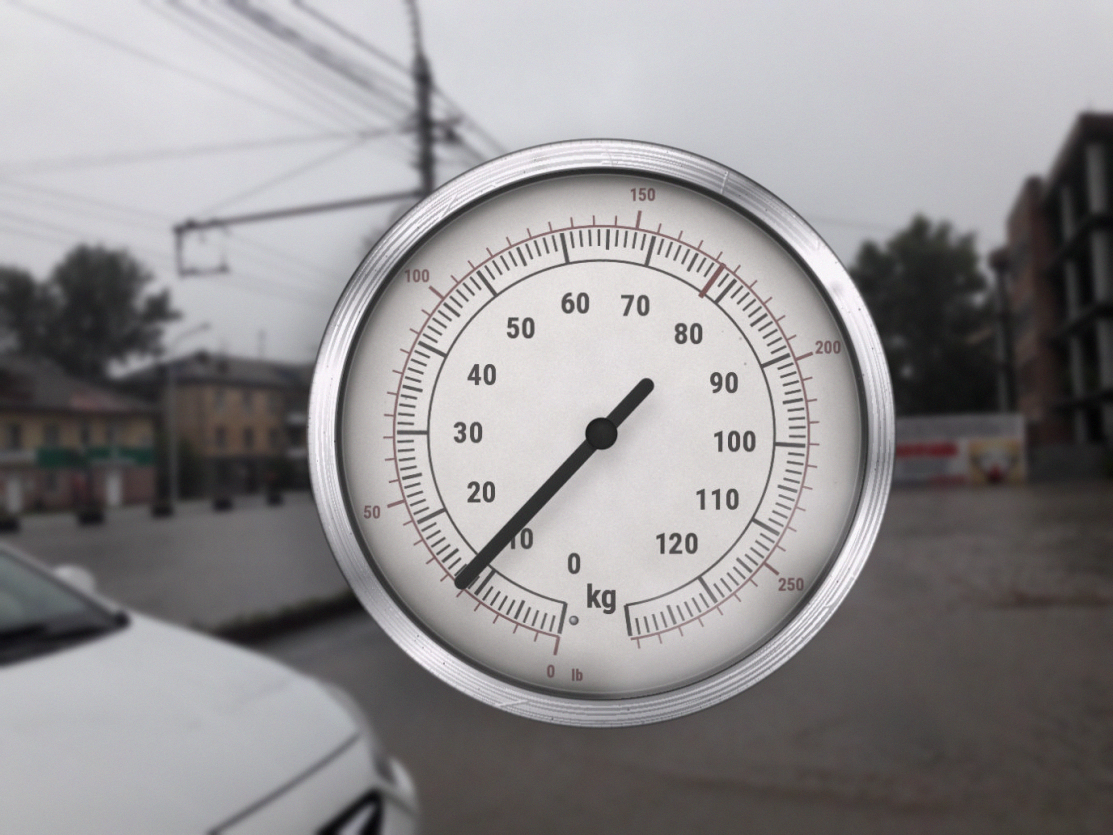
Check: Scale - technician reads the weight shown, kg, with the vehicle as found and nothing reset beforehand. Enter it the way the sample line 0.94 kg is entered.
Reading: 12 kg
